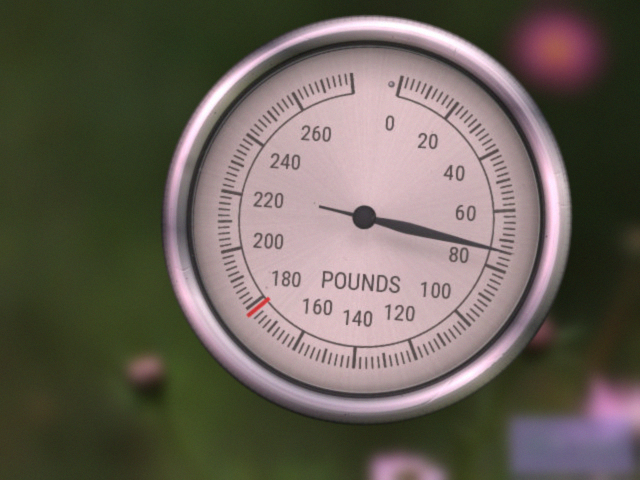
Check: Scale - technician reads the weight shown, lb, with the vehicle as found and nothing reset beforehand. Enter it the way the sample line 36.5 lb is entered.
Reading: 74 lb
